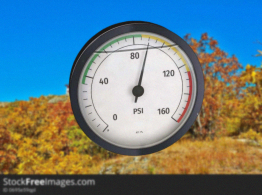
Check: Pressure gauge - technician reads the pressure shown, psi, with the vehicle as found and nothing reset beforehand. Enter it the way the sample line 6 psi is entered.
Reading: 90 psi
